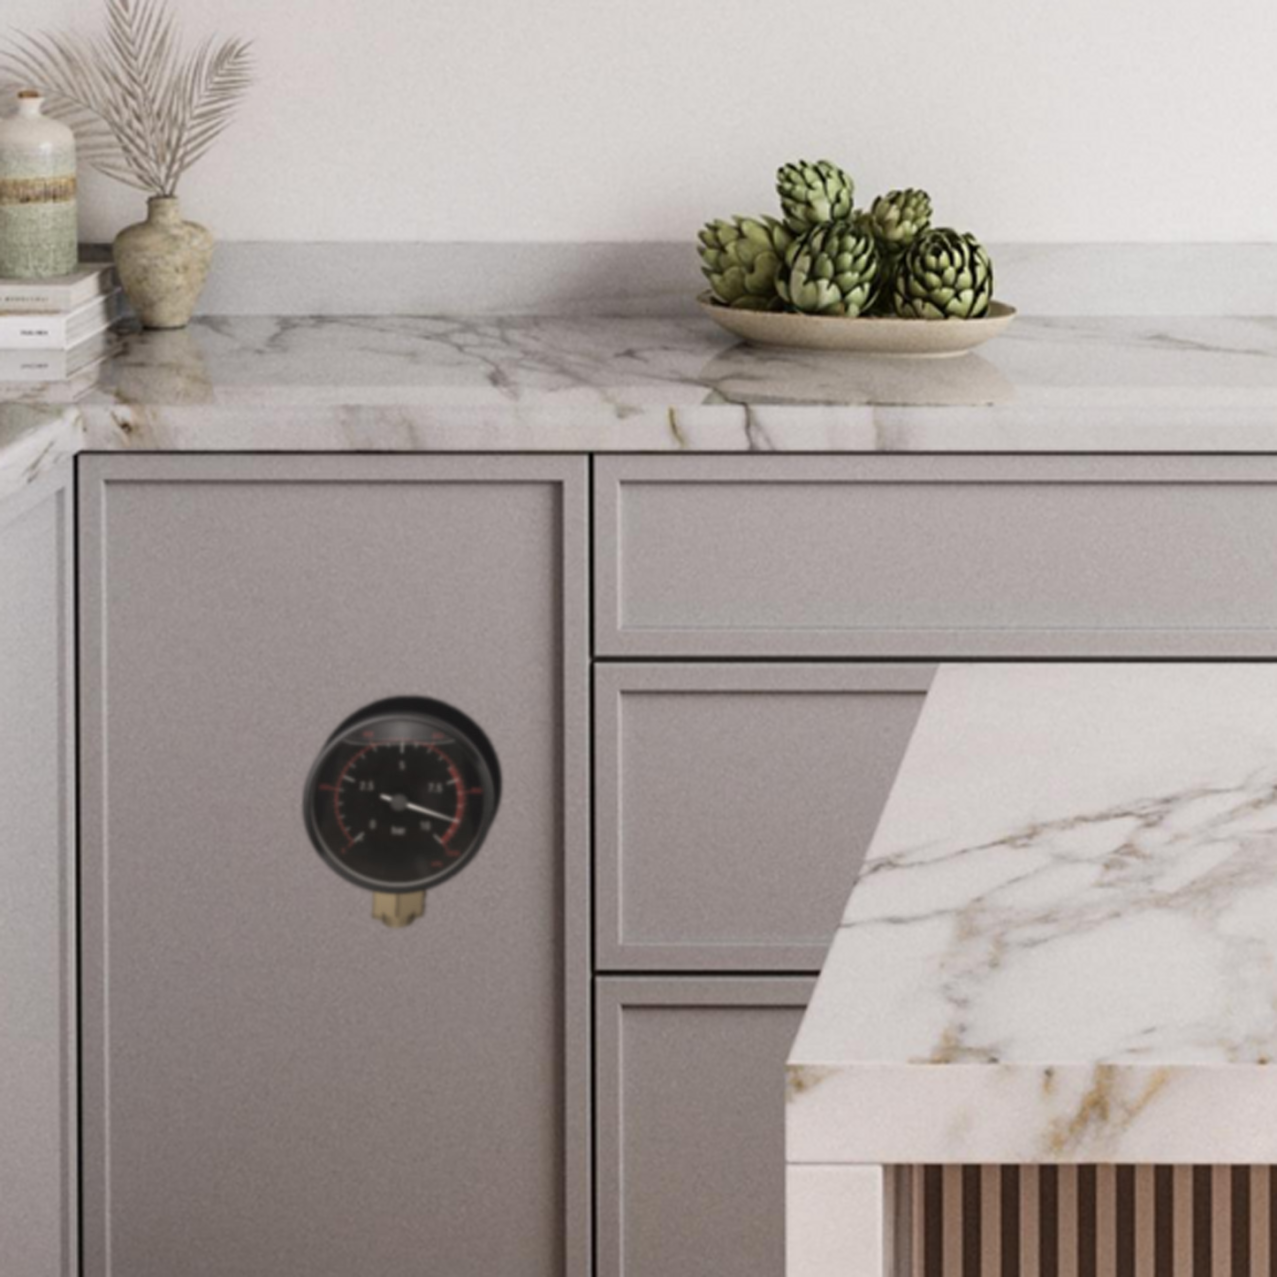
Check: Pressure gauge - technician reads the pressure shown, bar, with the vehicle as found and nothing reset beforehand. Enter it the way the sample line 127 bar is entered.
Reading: 9 bar
